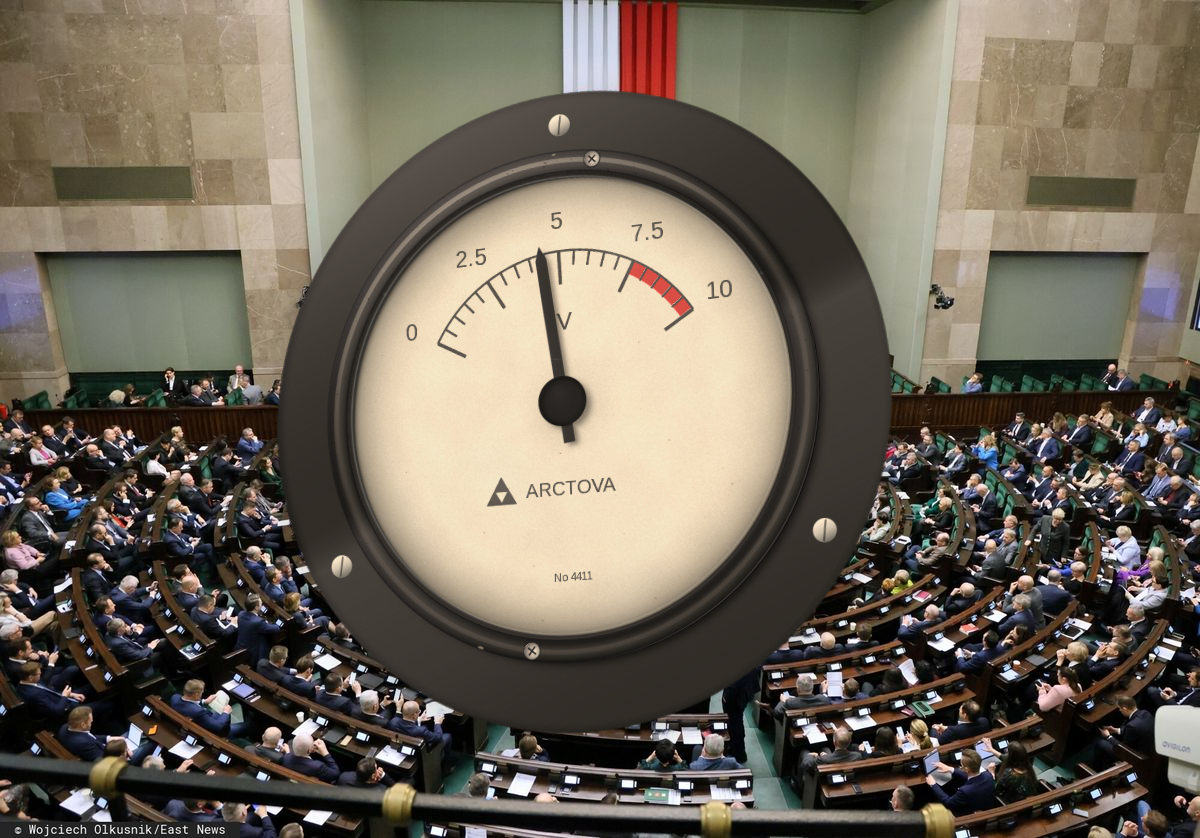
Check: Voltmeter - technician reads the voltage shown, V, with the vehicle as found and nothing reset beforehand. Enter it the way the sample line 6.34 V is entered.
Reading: 4.5 V
